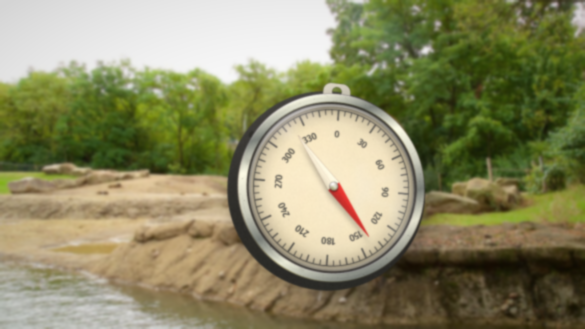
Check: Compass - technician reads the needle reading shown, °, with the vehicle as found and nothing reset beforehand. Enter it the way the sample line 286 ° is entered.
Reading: 140 °
